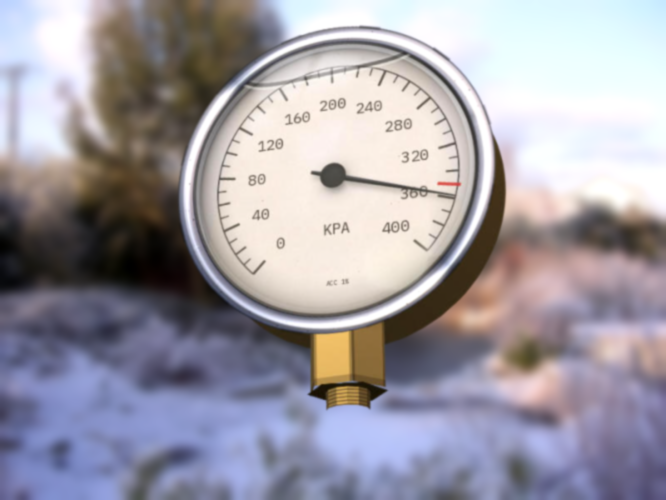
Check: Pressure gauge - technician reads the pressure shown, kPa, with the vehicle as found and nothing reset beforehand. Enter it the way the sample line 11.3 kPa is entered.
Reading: 360 kPa
